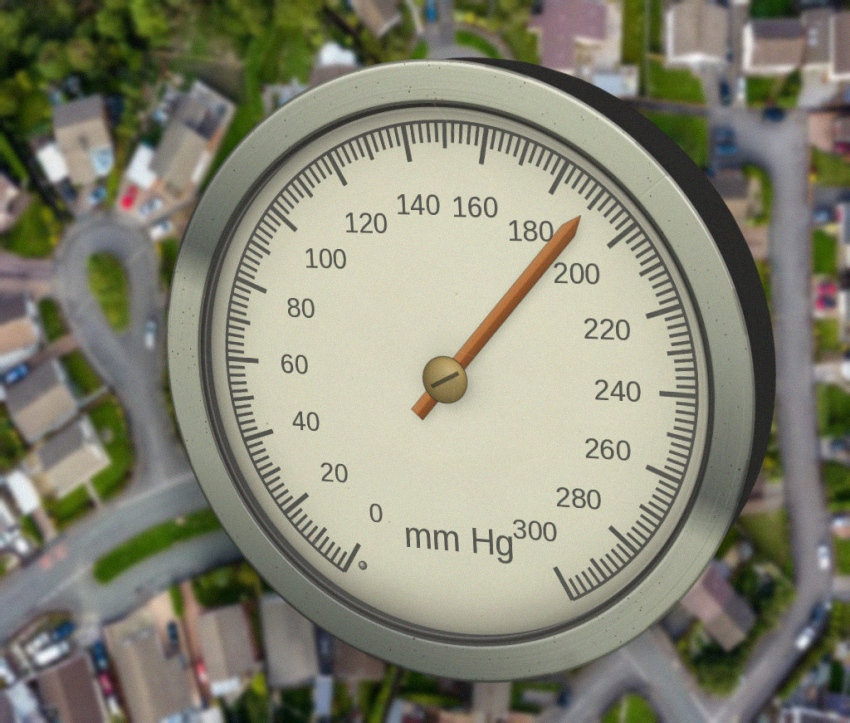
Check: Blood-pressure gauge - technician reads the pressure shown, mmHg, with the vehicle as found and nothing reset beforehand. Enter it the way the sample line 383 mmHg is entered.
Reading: 190 mmHg
